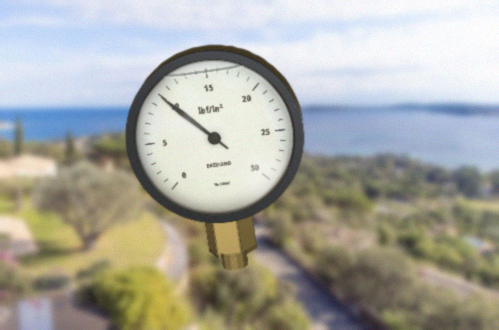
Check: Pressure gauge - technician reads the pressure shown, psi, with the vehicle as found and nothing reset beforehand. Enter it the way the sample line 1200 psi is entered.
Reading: 10 psi
